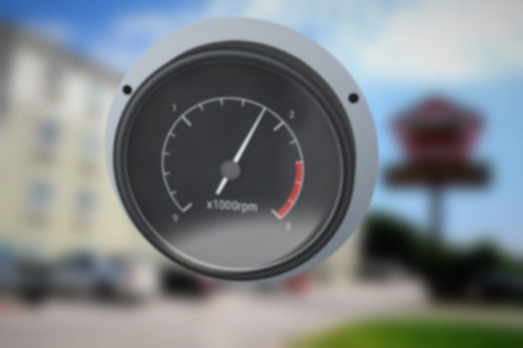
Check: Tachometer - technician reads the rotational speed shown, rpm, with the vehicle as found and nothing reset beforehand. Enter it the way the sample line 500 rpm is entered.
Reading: 1800 rpm
